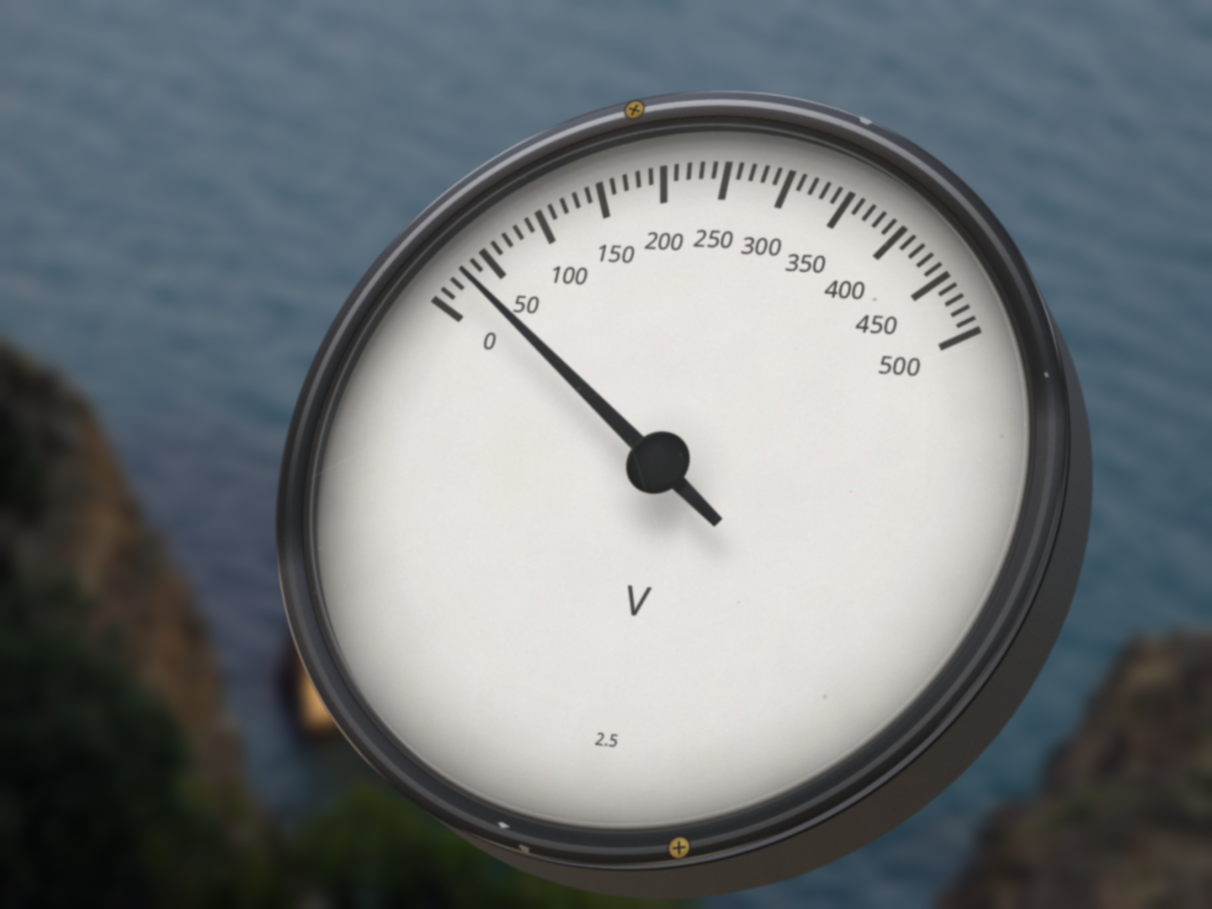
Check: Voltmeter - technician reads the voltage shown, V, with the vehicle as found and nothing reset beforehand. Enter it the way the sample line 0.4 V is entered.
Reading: 30 V
